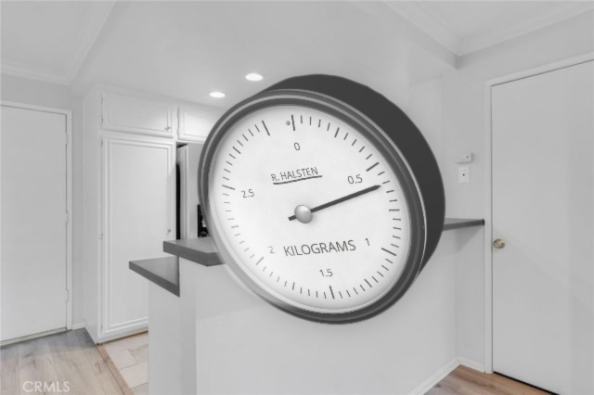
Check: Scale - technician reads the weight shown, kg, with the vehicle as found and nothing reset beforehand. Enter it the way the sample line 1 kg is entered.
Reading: 0.6 kg
